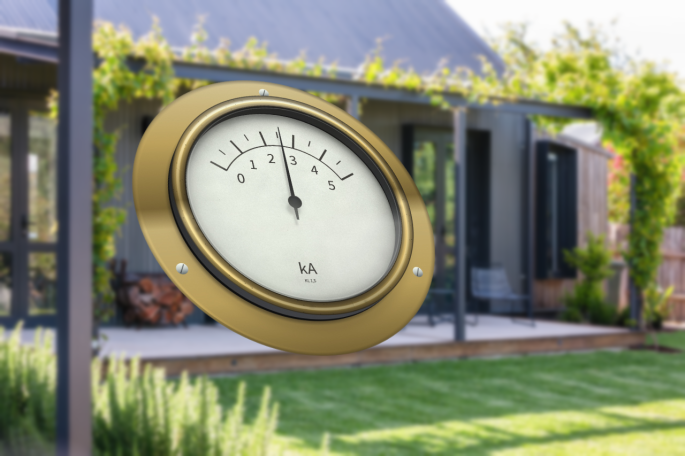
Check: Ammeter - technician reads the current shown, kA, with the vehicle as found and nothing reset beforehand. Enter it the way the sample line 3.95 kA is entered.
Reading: 2.5 kA
